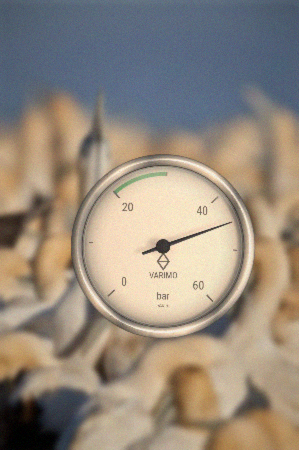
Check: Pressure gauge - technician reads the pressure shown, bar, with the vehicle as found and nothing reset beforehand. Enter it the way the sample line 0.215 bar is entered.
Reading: 45 bar
